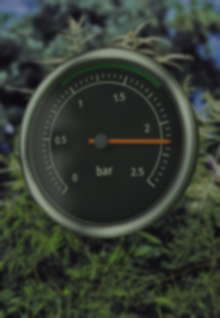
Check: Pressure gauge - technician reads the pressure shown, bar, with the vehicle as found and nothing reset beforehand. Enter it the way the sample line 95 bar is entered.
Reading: 2.15 bar
